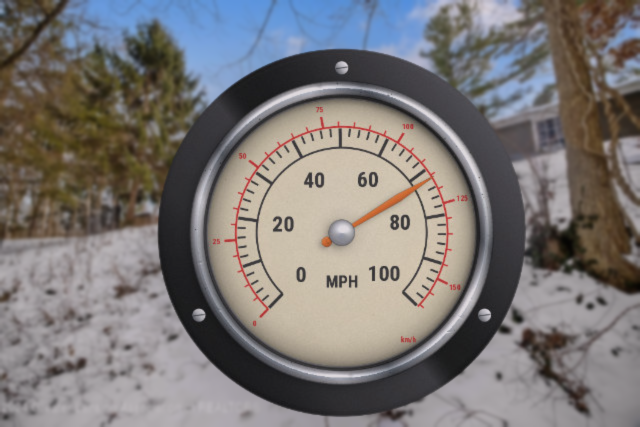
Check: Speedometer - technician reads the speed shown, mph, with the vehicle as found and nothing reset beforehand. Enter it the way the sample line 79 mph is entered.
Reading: 72 mph
